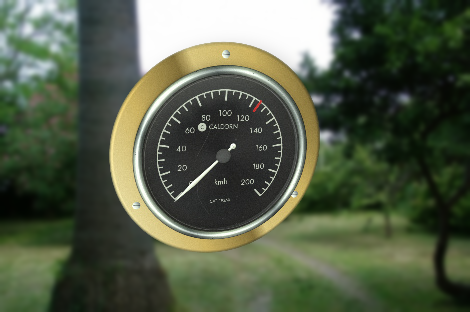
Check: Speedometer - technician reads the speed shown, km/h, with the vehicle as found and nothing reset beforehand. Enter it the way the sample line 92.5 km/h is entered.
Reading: 0 km/h
